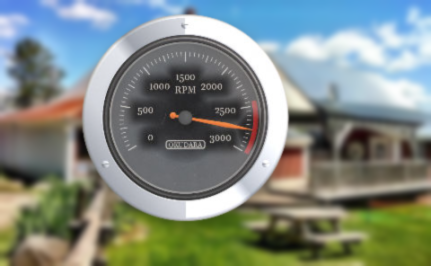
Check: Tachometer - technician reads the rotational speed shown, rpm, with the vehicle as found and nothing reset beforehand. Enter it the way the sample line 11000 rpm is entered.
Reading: 2750 rpm
